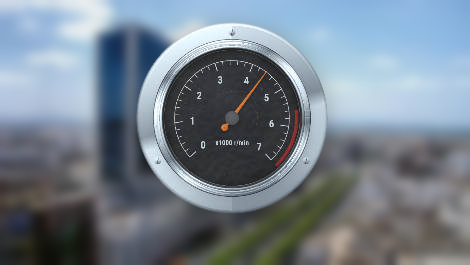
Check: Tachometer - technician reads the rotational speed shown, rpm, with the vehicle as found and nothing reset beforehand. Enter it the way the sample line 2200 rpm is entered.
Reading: 4400 rpm
